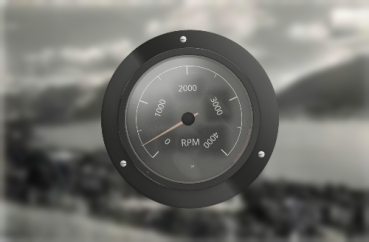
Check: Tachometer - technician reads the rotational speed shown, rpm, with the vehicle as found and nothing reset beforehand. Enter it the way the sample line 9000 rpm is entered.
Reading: 250 rpm
